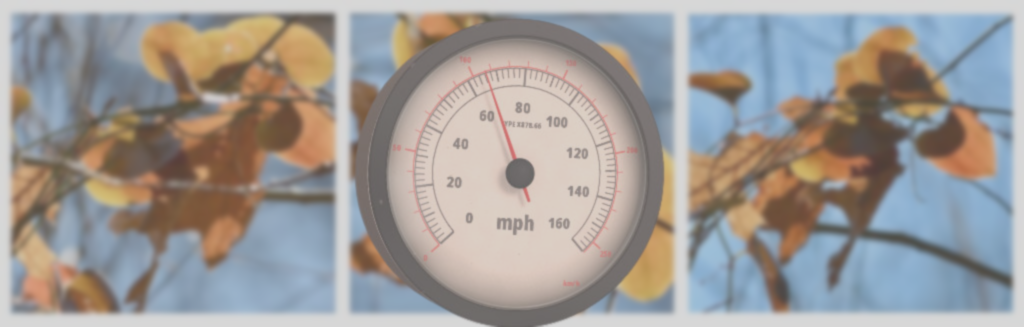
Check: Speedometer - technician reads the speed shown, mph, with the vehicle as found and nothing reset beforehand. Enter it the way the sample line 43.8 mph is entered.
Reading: 66 mph
